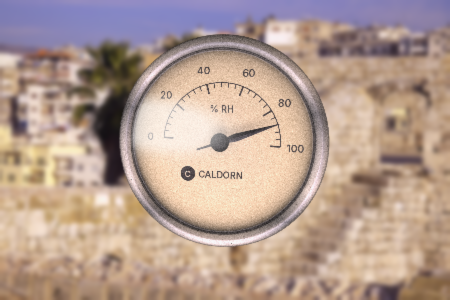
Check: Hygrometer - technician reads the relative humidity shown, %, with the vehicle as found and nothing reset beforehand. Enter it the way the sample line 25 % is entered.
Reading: 88 %
